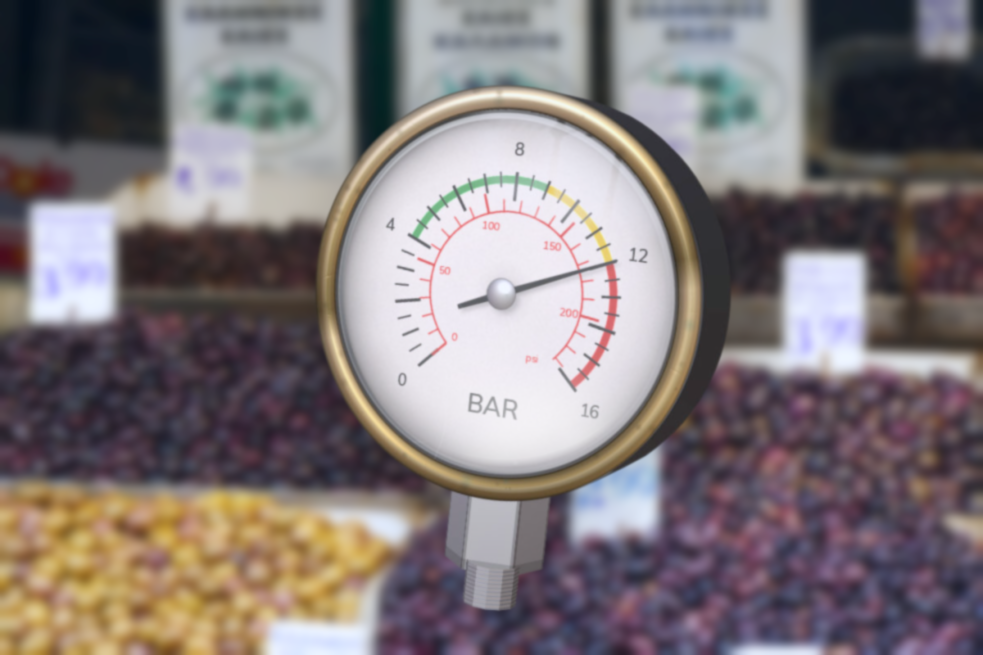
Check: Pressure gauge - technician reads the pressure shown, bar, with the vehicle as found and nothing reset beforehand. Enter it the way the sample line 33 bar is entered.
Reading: 12 bar
